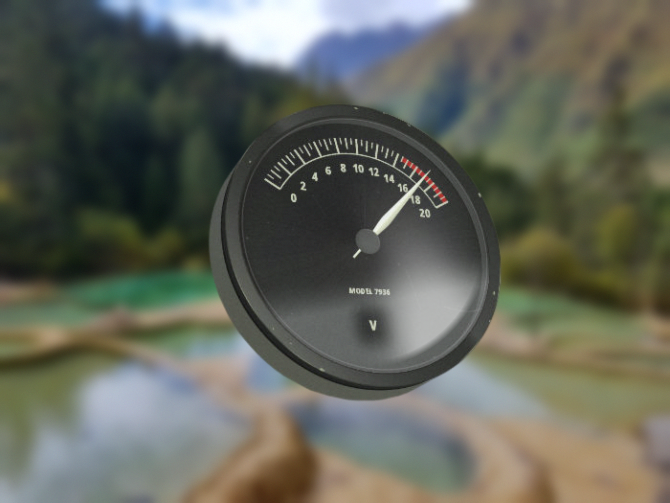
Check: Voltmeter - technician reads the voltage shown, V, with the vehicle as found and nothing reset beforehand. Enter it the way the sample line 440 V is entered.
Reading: 17 V
